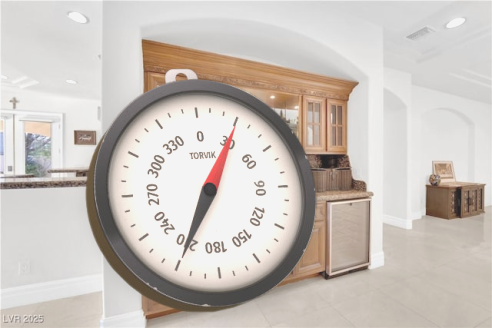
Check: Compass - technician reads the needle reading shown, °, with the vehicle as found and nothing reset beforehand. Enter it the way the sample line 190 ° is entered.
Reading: 30 °
